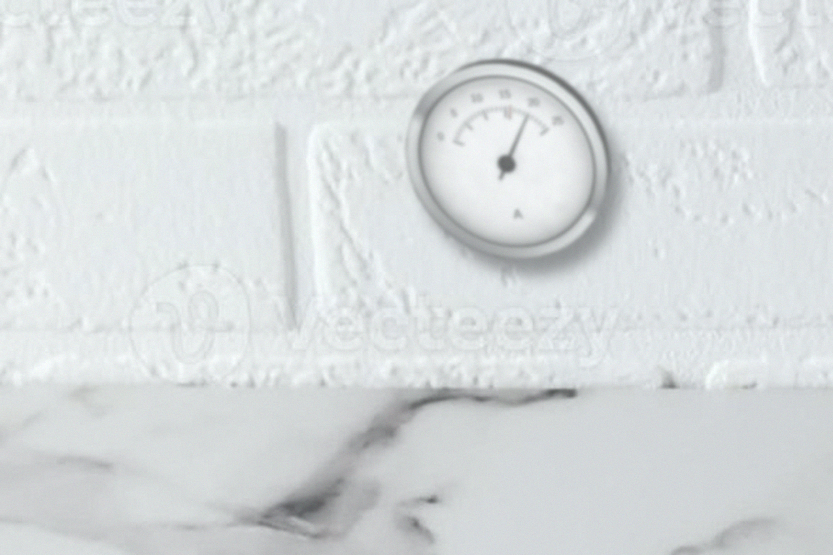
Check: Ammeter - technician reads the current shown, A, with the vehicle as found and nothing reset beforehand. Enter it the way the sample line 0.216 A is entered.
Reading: 20 A
